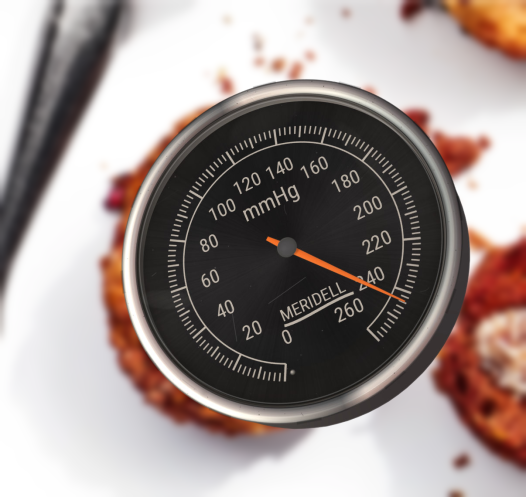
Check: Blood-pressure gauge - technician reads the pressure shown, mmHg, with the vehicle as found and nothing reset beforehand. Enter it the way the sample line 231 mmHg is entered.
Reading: 244 mmHg
